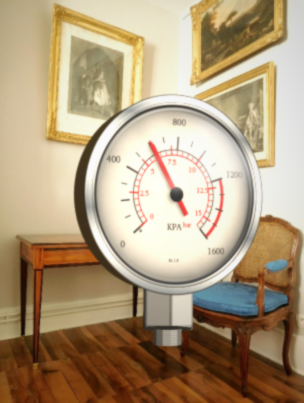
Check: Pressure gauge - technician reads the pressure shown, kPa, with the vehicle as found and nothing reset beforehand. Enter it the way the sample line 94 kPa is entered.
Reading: 600 kPa
